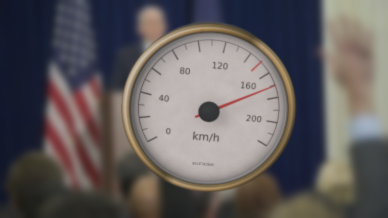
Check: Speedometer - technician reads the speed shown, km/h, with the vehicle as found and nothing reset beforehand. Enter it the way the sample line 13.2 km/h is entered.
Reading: 170 km/h
